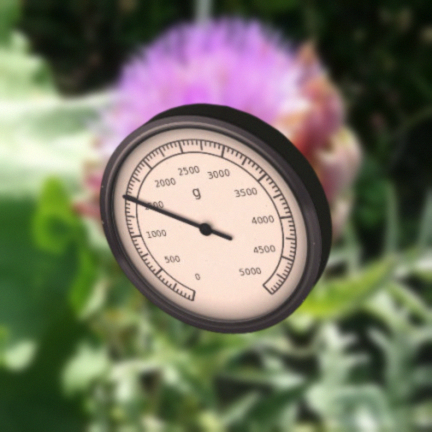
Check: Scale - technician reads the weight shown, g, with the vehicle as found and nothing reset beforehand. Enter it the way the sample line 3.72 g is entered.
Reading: 1500 g
